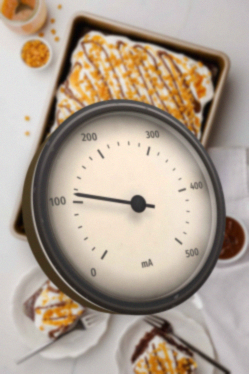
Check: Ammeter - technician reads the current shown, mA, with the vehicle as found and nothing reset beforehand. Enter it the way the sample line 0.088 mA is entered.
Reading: 110 mA
